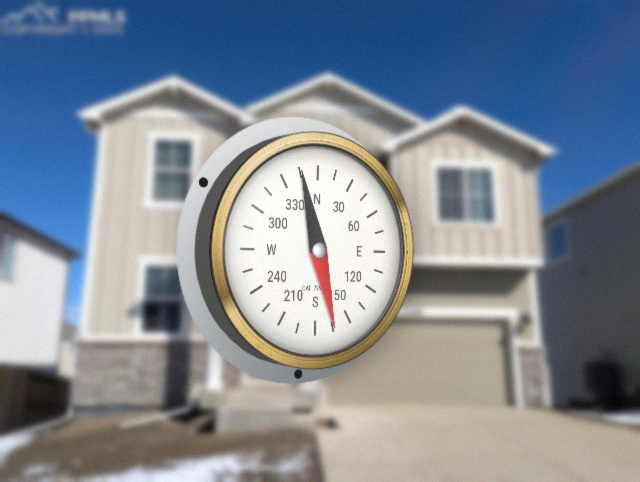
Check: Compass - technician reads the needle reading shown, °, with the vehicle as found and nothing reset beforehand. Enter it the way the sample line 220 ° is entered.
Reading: 165 °
